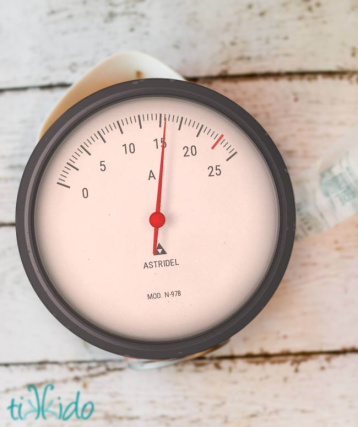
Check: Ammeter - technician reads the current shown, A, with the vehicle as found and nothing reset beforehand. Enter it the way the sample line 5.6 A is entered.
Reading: 15.5 A
